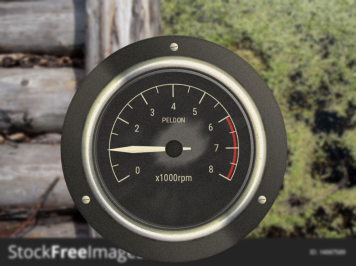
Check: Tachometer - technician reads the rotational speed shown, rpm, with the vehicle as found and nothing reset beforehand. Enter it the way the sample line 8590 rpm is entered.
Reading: 1000 rpm
